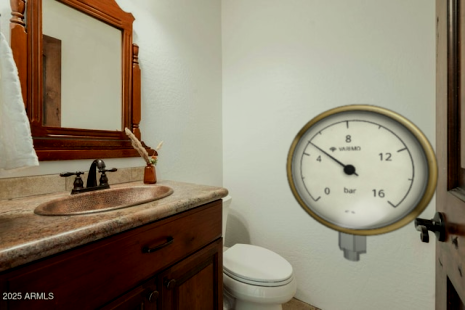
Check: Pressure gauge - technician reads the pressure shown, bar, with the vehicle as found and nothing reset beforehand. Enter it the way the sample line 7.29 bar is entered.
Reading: 5 bar
